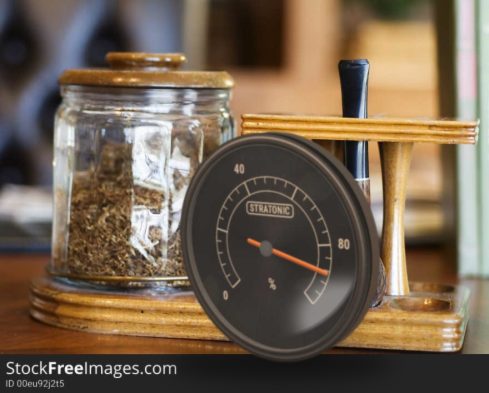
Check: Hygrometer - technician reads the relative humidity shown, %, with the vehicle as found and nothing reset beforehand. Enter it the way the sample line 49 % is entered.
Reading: 88 %
